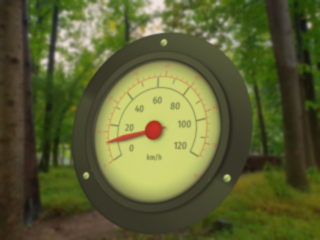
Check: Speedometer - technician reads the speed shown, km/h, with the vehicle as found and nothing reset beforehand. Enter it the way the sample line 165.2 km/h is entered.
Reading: 10 km/h
